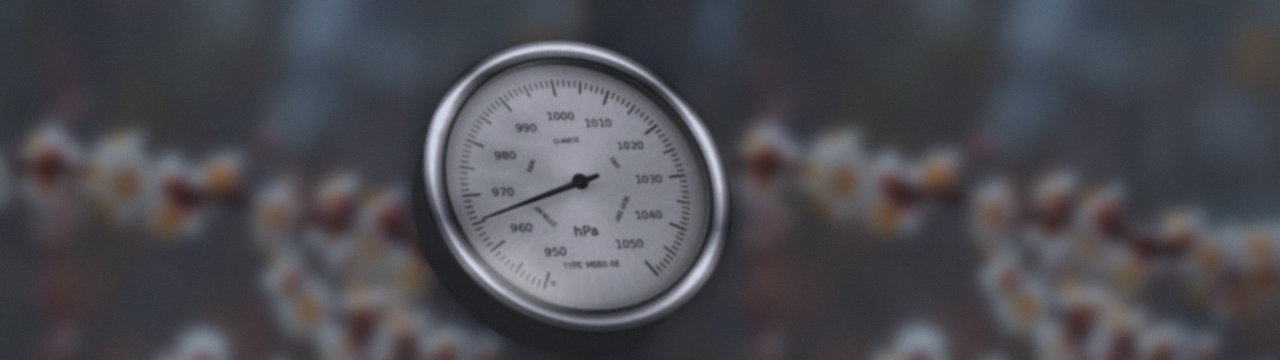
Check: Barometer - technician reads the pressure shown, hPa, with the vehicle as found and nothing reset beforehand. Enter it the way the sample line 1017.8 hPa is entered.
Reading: 965 hPa
